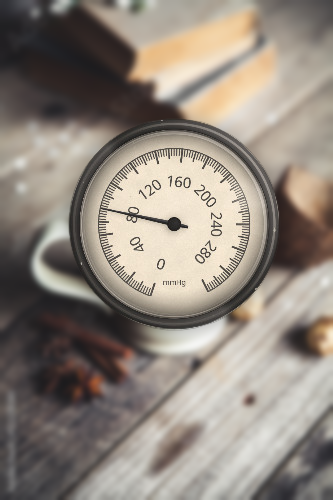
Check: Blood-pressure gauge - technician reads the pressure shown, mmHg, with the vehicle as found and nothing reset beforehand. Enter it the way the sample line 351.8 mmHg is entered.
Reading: 80 mmHg
